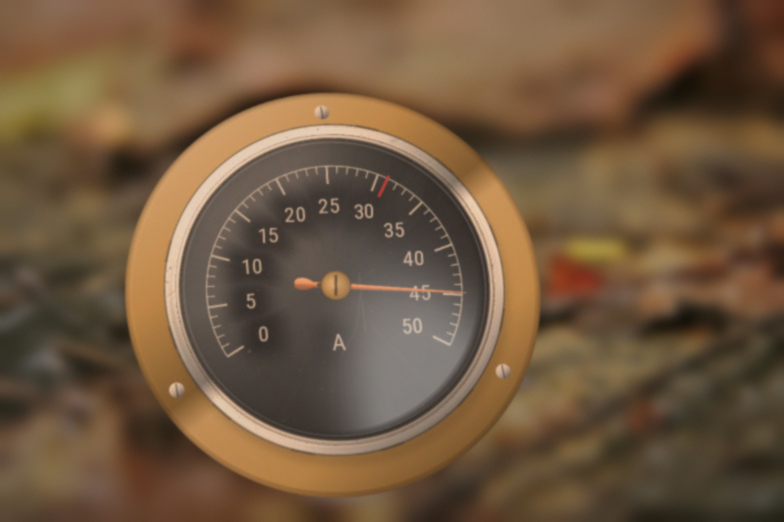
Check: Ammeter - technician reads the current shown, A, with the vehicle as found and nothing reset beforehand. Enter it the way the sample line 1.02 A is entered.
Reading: 45 A
